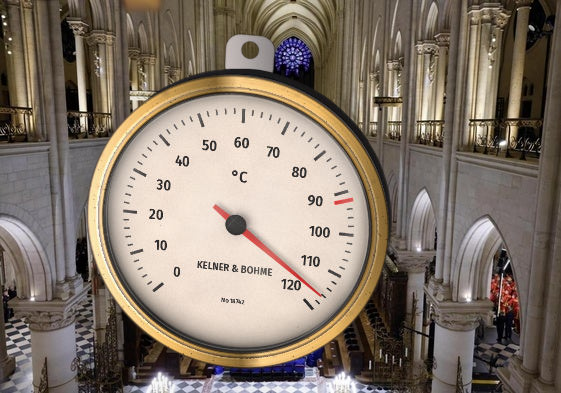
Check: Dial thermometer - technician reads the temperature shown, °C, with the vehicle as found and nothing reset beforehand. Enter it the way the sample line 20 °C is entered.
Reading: 116 °C
